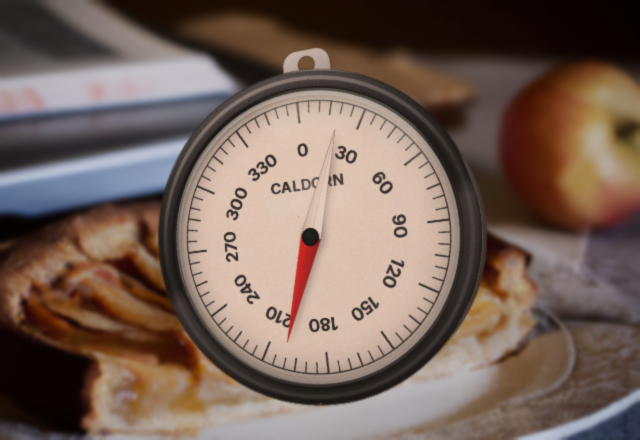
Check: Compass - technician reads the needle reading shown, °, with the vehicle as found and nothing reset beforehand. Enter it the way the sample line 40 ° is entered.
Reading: 200 °
